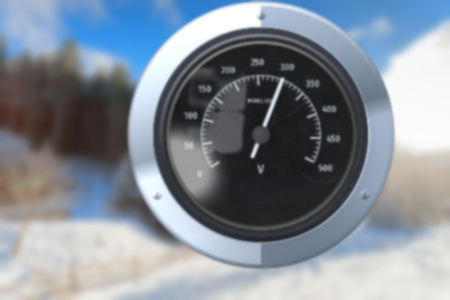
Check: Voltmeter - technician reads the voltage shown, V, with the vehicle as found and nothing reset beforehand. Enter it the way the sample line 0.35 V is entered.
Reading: 300 V
